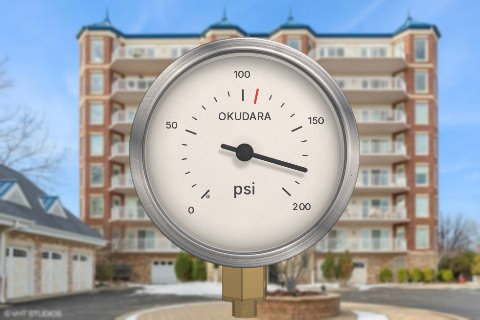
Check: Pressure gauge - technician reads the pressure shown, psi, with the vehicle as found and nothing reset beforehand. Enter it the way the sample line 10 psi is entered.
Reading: 180 psi
